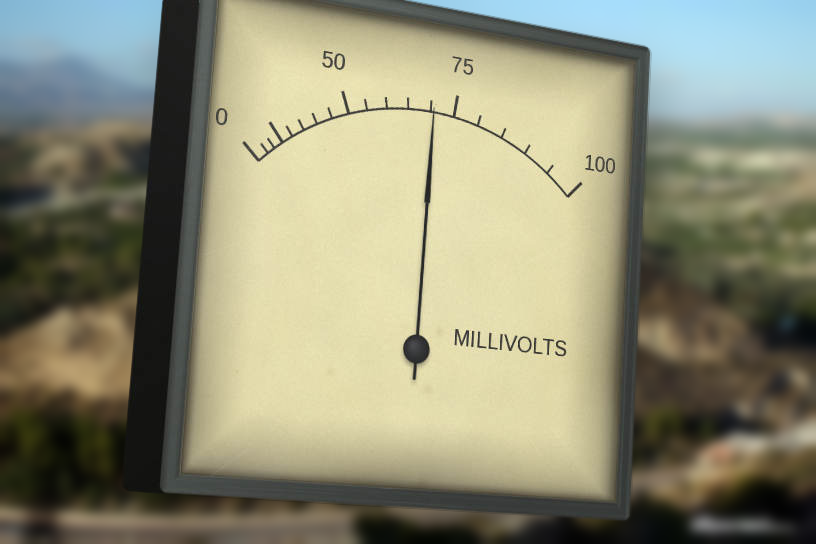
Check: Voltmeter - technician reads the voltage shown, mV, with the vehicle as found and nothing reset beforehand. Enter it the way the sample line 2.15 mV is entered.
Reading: 70 mV
